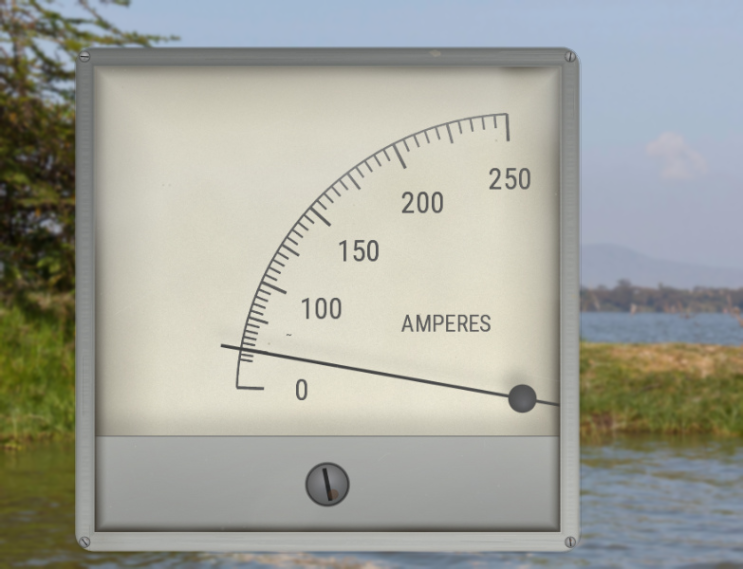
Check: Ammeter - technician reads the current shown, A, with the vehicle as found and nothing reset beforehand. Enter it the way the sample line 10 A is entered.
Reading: 50 A
